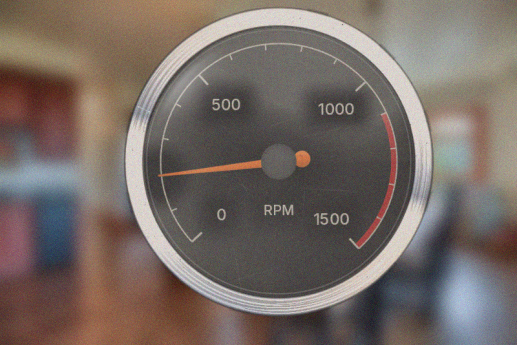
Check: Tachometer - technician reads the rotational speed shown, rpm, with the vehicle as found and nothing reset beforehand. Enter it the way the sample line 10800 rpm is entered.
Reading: 200 rpm
